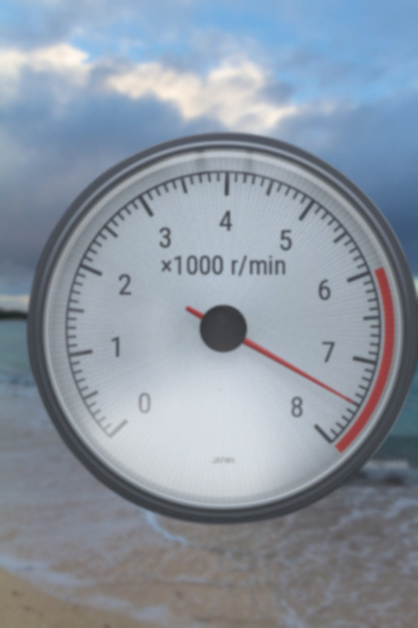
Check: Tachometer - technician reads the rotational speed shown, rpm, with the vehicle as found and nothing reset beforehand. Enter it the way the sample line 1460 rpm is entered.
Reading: 7500 rpm
